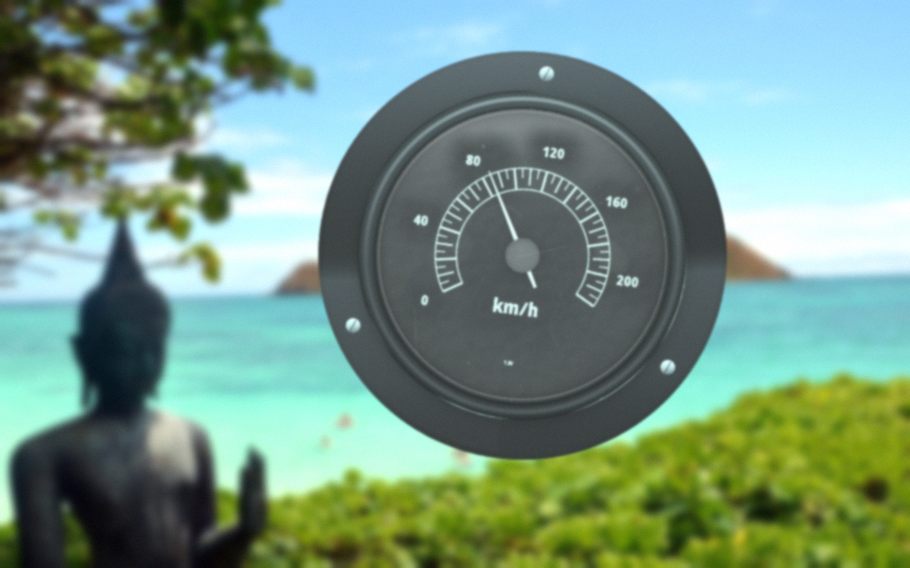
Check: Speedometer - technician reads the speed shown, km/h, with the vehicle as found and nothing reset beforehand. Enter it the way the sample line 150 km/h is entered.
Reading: 85 km/h
